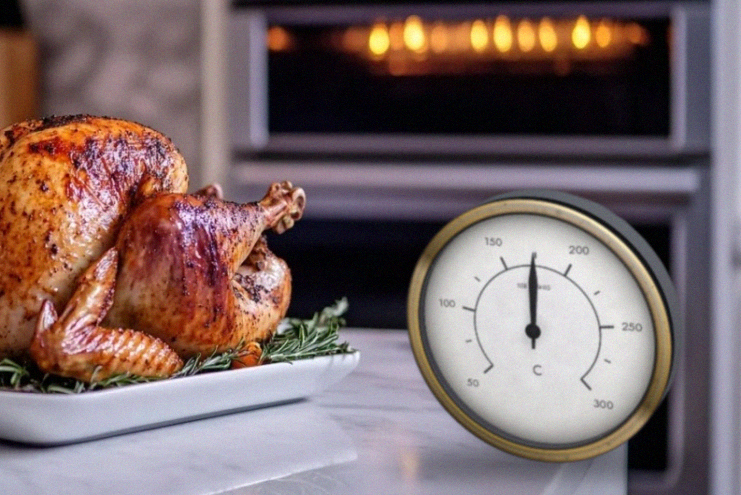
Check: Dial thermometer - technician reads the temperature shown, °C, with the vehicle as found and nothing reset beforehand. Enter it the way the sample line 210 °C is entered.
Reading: 175 °C
